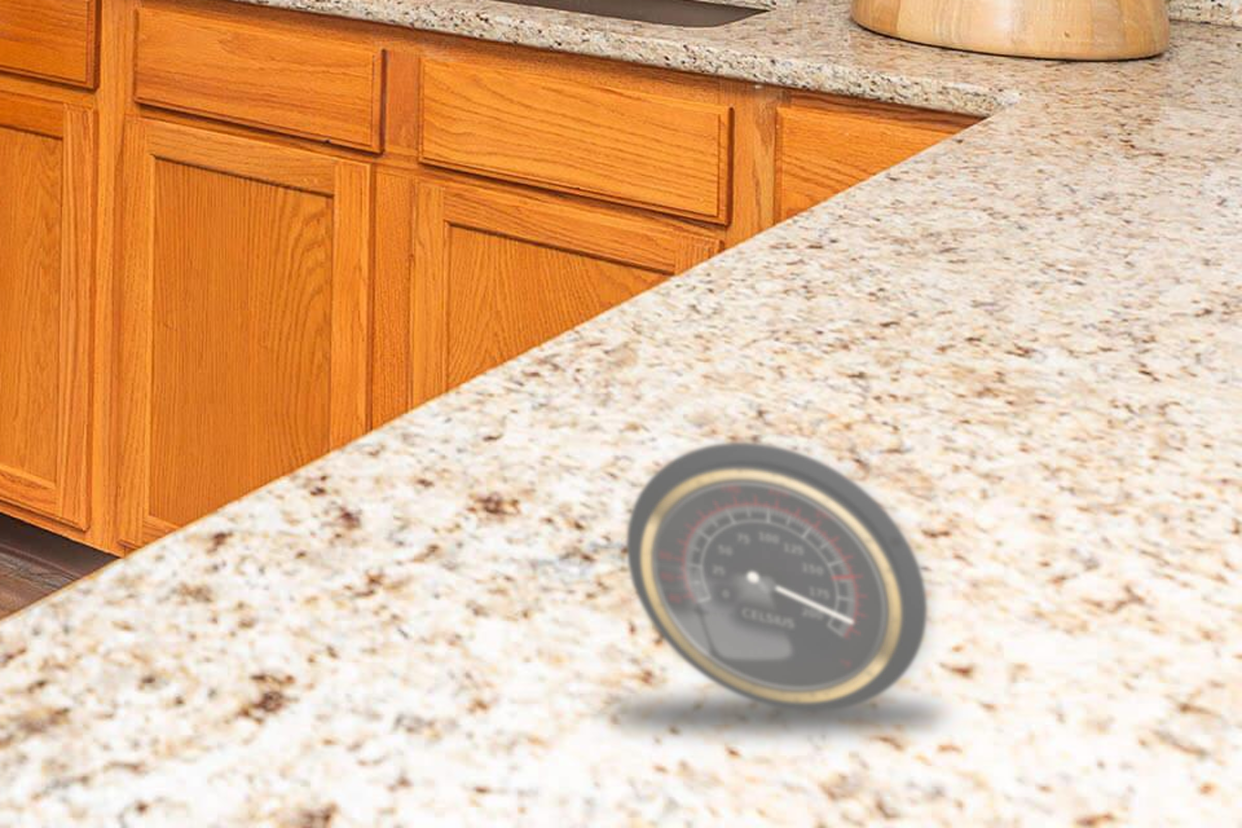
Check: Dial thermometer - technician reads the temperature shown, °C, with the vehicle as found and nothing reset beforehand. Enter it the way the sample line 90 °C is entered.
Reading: 187.5 °C
